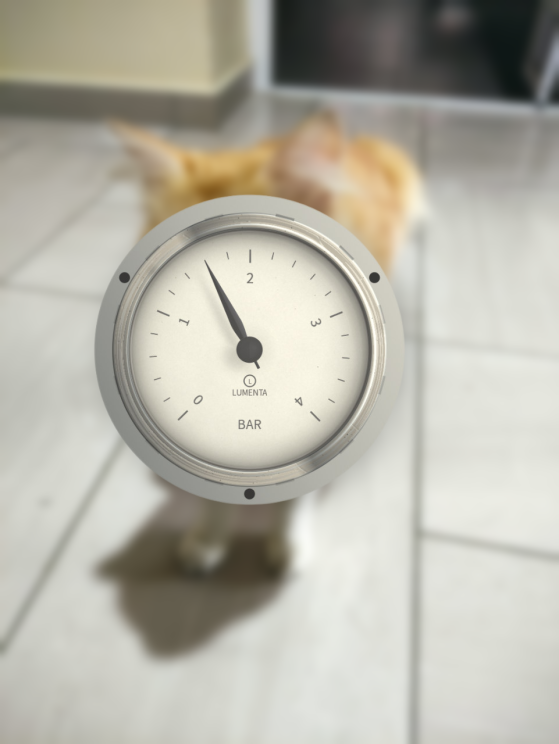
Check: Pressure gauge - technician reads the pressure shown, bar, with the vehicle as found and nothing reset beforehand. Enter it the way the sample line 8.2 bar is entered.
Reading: 1.6 bar
